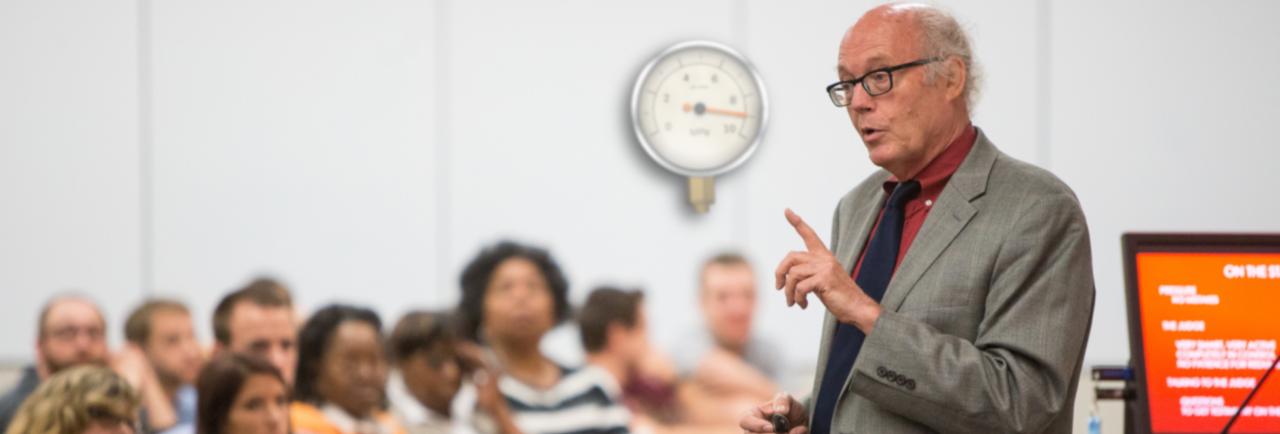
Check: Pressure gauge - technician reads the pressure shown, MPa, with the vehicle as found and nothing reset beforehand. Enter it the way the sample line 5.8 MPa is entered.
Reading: 9 MPa
